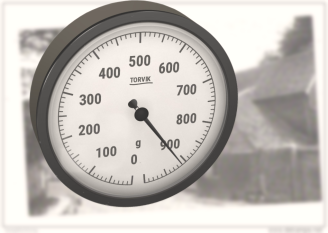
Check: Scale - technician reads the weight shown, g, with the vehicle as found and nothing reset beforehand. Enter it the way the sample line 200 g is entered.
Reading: 910 g
